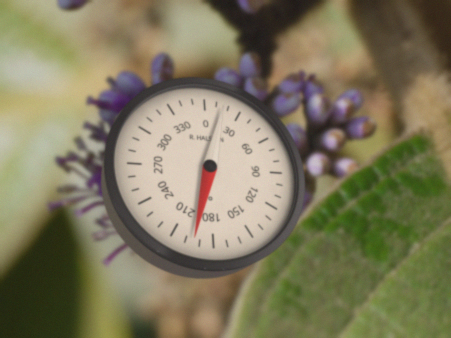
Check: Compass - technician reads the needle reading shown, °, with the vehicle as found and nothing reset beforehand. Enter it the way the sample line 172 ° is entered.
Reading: 195 °
